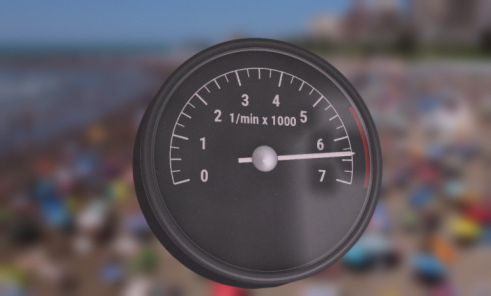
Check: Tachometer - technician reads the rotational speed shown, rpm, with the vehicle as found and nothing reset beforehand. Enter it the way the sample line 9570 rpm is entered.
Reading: 6375 rpm
